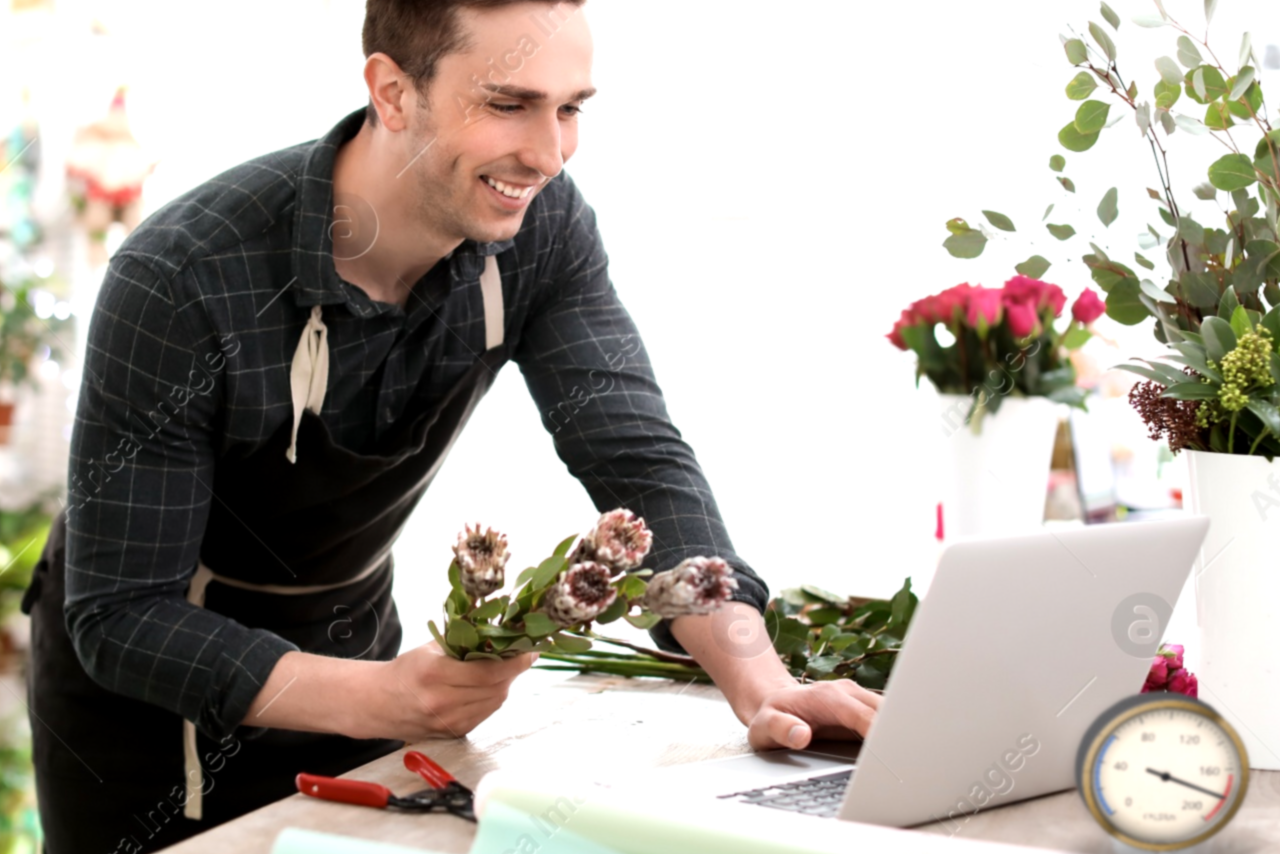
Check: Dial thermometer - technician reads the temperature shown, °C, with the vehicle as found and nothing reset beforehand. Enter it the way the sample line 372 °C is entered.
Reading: 180 °C
